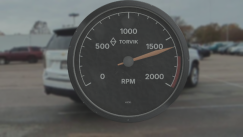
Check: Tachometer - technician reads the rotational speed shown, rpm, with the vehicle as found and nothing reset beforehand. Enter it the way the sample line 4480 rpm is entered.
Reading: 1600 rpm
